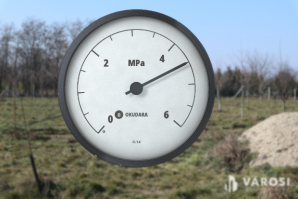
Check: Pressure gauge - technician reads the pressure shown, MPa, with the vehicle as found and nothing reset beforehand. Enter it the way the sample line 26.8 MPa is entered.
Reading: 4.5 MPa
